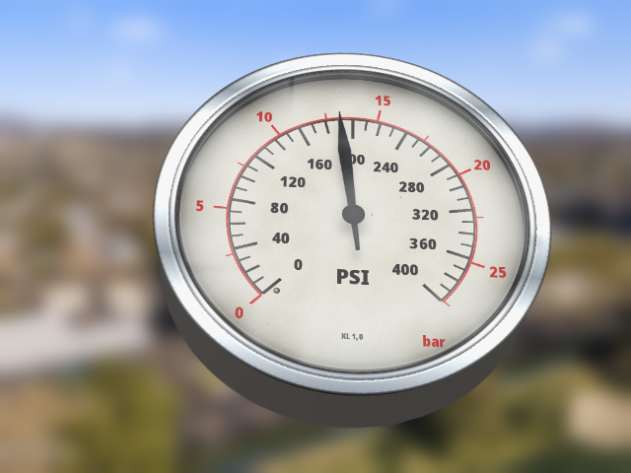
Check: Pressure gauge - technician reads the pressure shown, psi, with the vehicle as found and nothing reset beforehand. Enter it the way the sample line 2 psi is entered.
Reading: 190 psi
